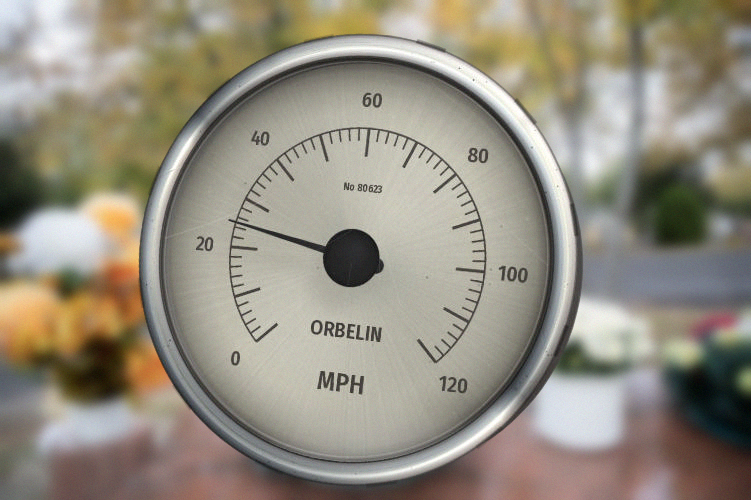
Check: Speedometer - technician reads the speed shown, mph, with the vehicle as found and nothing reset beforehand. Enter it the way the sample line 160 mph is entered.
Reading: 25 mph
